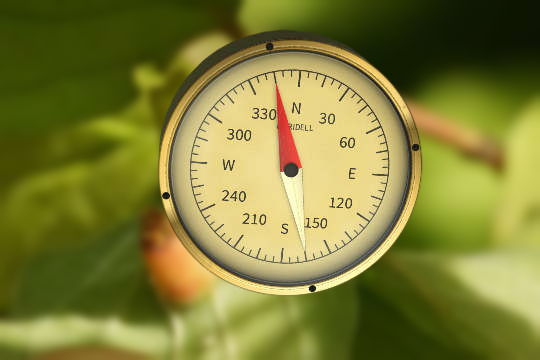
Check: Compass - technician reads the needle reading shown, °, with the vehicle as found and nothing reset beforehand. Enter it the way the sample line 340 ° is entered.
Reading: 345 °
